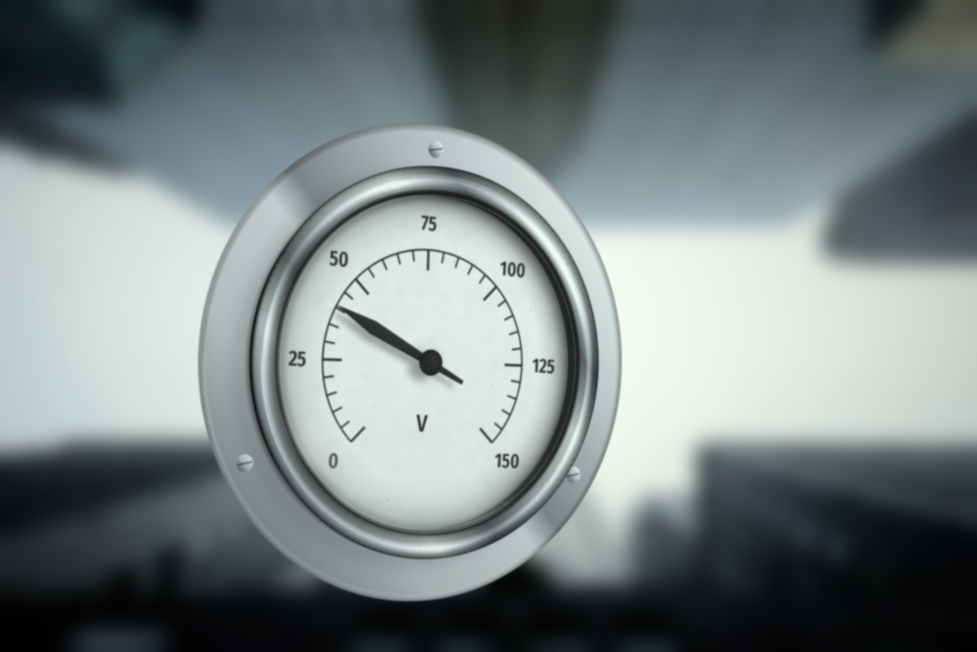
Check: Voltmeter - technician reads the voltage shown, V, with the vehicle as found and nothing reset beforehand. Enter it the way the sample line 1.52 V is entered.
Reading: 40 V
